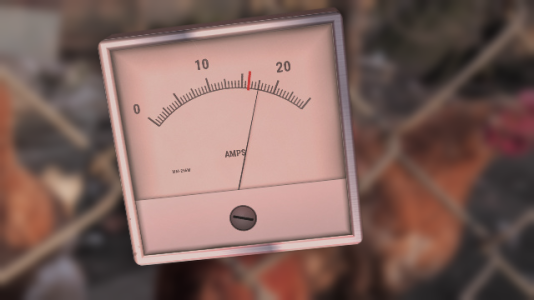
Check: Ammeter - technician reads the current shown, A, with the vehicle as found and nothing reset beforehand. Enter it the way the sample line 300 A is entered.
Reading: 17.5 A
